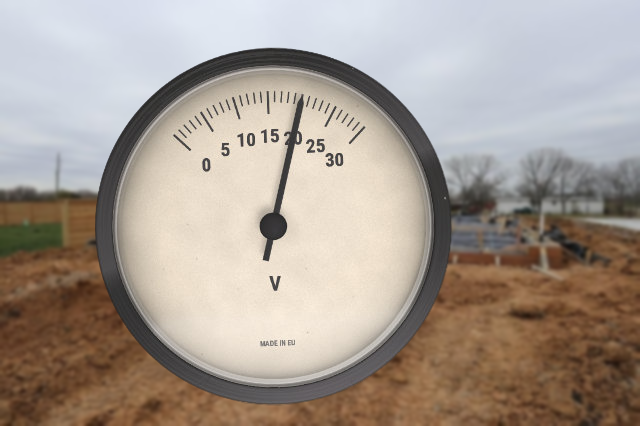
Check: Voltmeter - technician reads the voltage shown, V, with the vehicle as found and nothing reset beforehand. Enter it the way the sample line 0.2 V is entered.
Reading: 20 V
